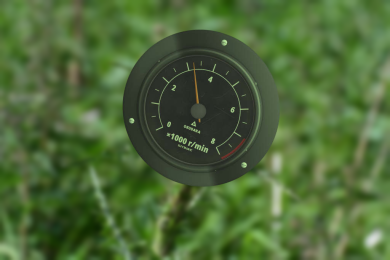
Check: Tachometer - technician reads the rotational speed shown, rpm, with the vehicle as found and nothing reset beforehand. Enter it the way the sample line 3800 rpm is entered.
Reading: 3250 rpm
